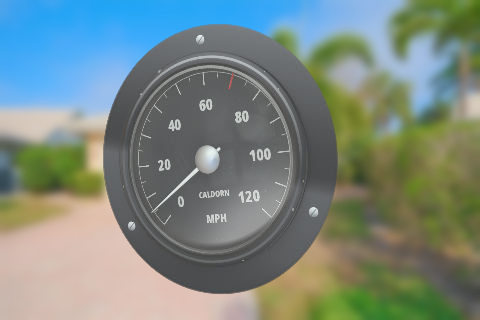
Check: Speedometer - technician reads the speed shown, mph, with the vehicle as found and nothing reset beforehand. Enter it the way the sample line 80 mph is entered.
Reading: 5 mph
